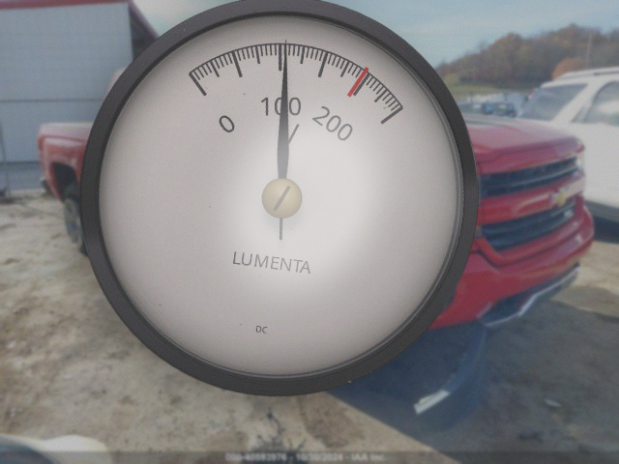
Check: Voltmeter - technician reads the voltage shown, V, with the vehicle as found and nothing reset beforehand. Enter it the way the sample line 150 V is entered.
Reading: 105 V
